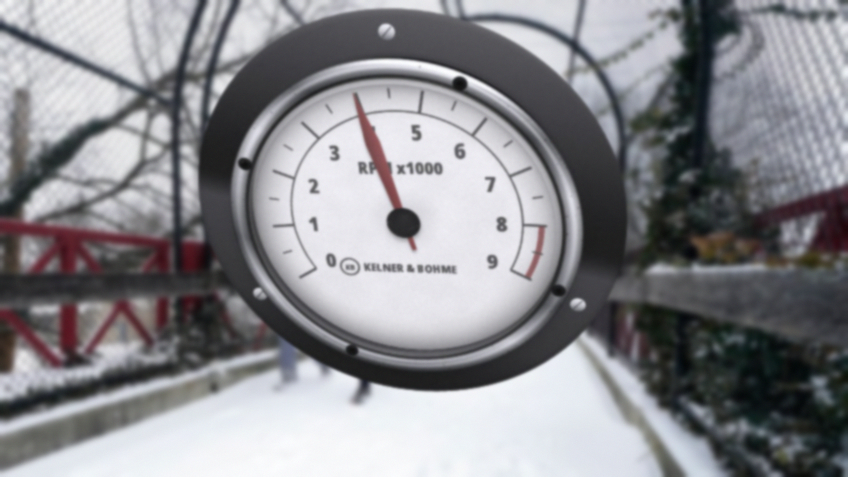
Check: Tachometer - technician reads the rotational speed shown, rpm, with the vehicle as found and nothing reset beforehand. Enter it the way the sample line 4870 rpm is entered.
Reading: 4000 rpm
